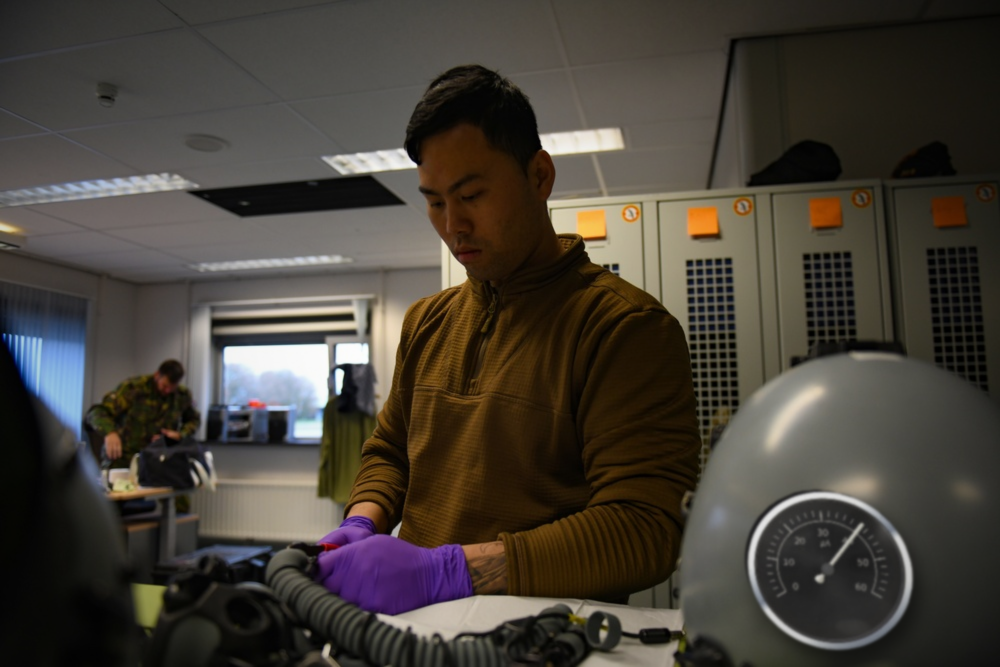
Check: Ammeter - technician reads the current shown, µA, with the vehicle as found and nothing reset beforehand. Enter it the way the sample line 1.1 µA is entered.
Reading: 40 µA
